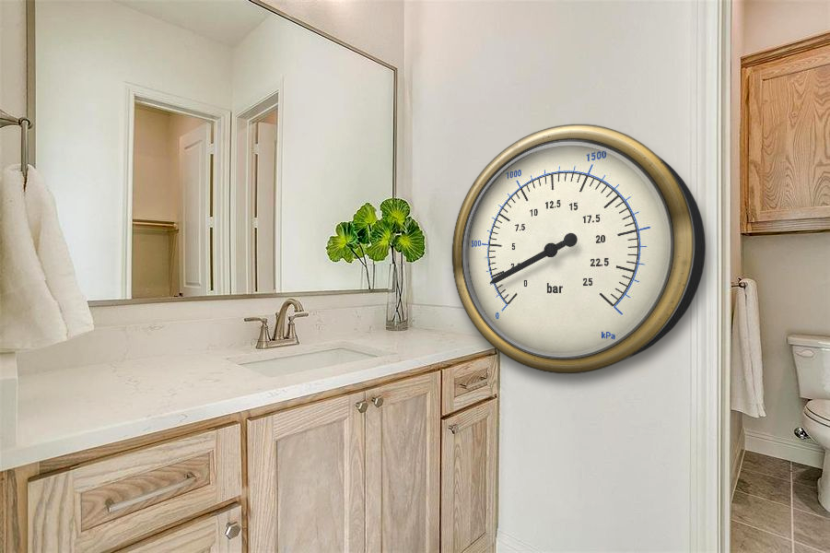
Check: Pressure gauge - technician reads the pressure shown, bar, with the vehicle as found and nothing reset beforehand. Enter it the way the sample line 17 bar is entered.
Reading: 2 bar
